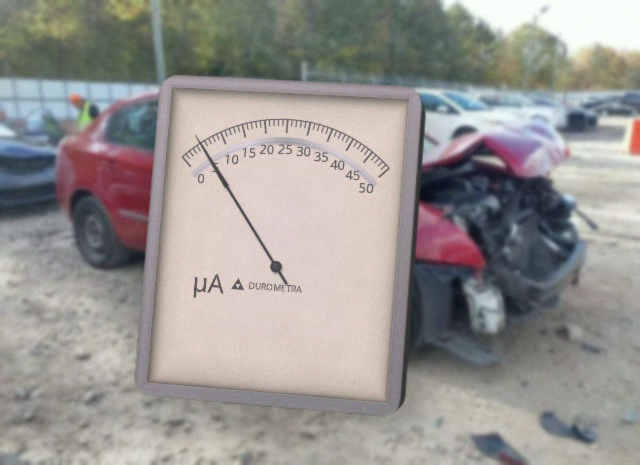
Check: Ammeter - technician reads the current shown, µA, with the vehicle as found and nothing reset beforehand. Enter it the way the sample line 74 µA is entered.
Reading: 5 µA
